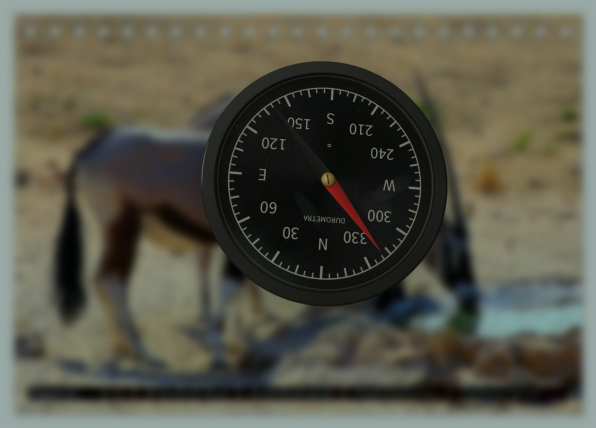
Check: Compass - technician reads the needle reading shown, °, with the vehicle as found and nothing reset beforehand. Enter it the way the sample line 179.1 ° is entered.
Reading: 320 °
